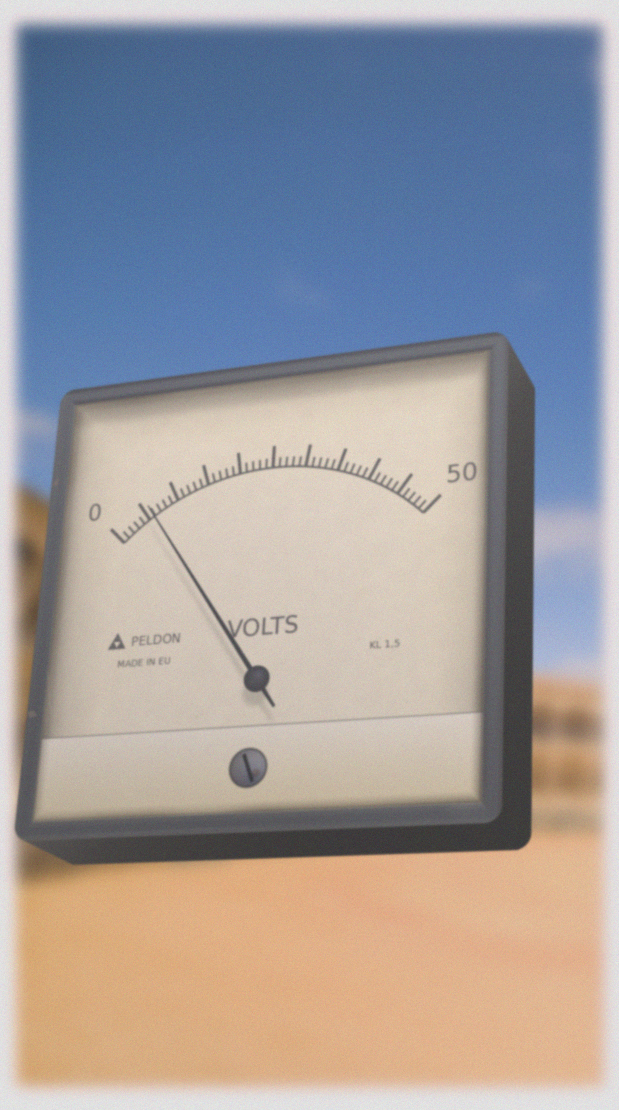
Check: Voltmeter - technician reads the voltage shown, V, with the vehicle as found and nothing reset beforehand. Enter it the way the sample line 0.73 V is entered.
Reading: 6 V
